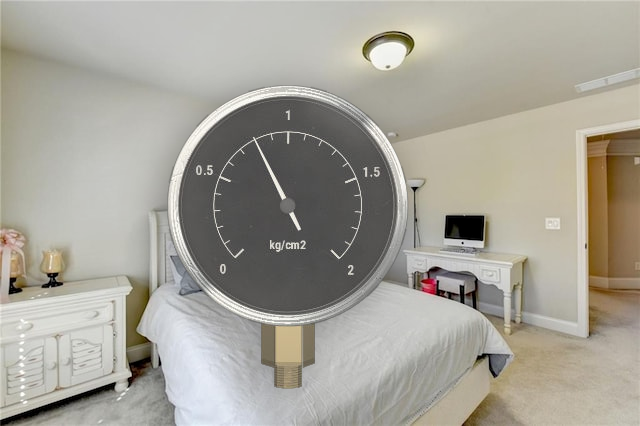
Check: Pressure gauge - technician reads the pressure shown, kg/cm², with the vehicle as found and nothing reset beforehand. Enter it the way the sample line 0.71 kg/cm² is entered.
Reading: 0.8 kg/cm²
